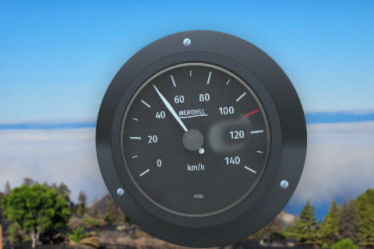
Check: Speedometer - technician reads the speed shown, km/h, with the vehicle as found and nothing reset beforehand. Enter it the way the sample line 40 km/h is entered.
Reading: 50 km/h
